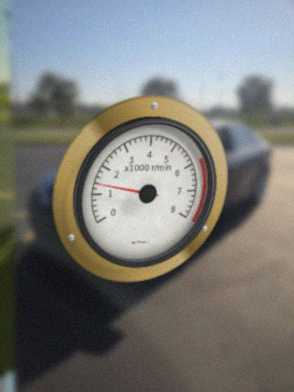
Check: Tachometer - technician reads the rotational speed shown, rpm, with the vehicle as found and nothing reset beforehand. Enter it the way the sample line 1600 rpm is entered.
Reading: 1400 rpm
